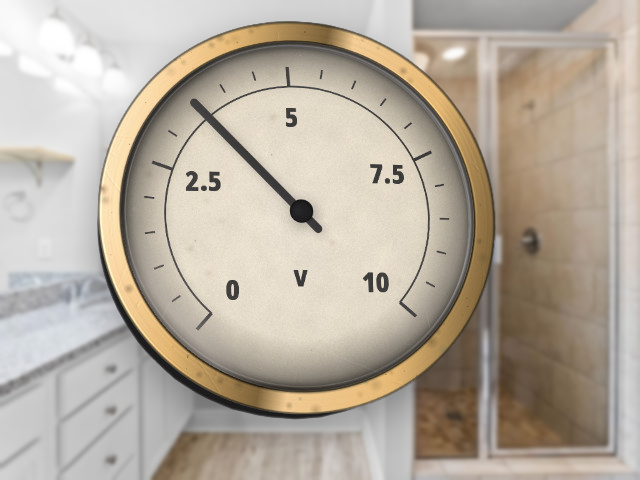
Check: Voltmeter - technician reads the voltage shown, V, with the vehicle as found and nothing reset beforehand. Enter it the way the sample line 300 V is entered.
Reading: 3.5 V
